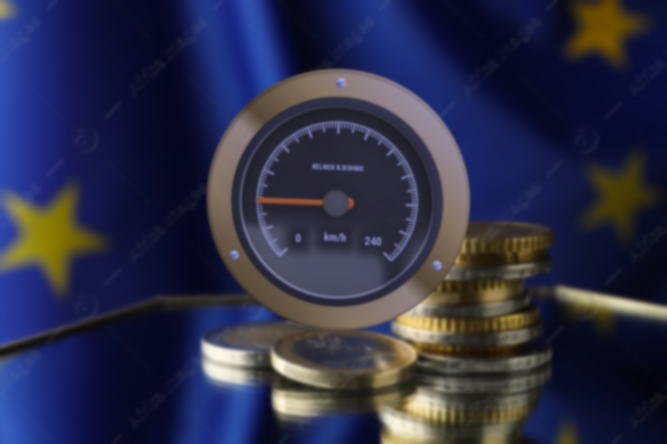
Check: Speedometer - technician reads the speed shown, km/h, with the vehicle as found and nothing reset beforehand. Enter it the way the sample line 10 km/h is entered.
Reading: 40 km/h
